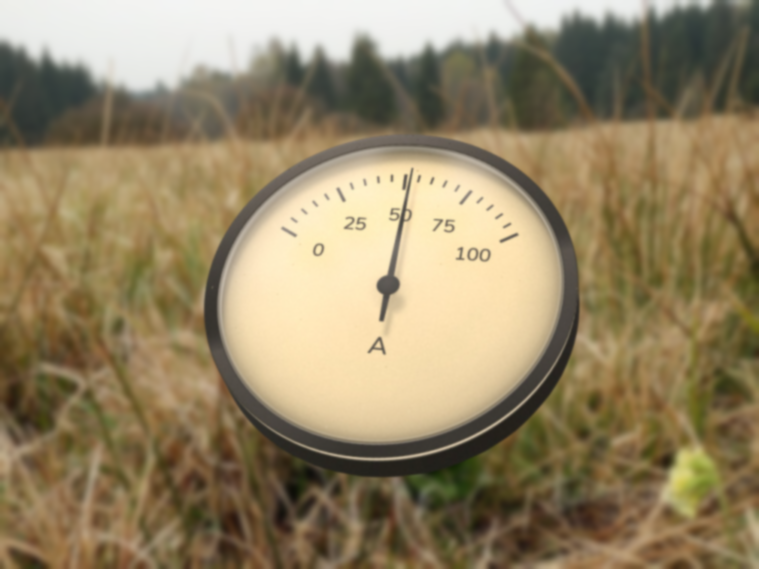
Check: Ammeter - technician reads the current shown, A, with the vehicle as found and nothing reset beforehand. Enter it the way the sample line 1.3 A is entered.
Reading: 52.5 A
